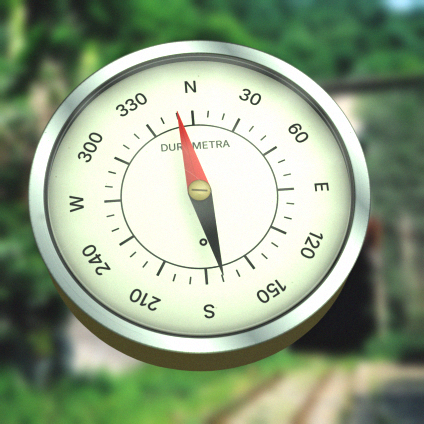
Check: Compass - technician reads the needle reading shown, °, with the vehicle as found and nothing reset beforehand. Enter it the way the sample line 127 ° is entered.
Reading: 350 °
